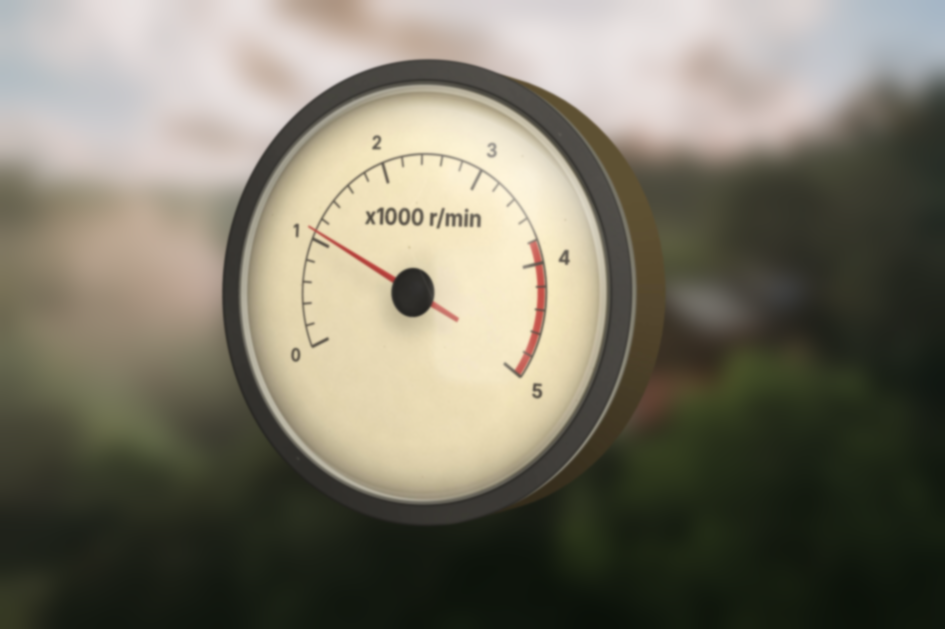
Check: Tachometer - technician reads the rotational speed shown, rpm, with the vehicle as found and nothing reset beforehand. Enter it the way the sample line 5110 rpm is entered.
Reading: 1100 rpm
